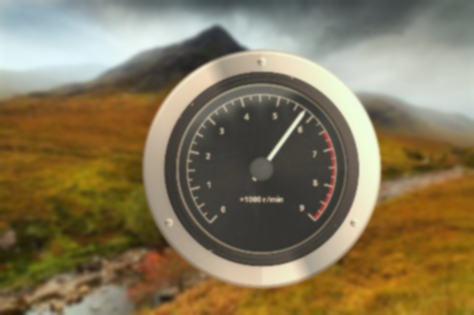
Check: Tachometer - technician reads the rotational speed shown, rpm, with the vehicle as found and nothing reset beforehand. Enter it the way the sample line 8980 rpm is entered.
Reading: 5750 rpm
